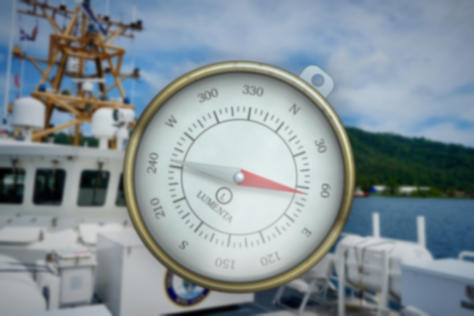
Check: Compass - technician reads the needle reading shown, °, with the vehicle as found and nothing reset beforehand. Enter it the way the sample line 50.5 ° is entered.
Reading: 65 °
